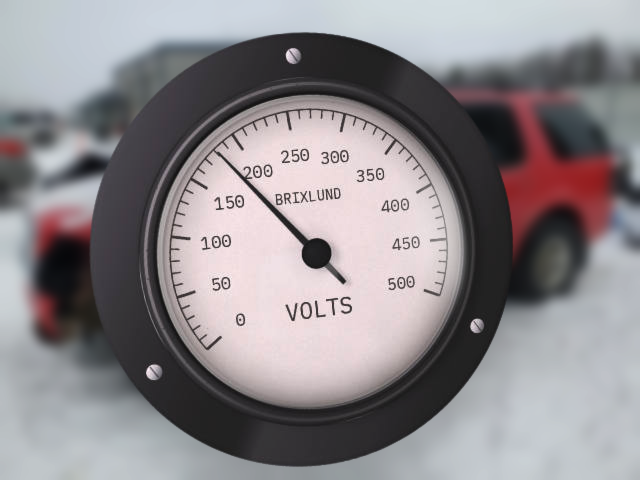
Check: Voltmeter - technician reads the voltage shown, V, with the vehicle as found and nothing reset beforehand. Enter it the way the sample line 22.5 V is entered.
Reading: 180 V
